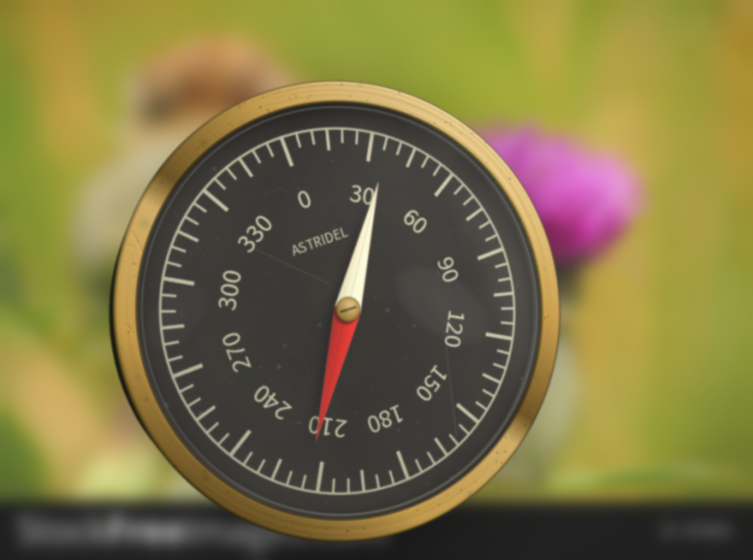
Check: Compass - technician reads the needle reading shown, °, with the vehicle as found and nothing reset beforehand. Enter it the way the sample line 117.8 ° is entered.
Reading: 215 °
